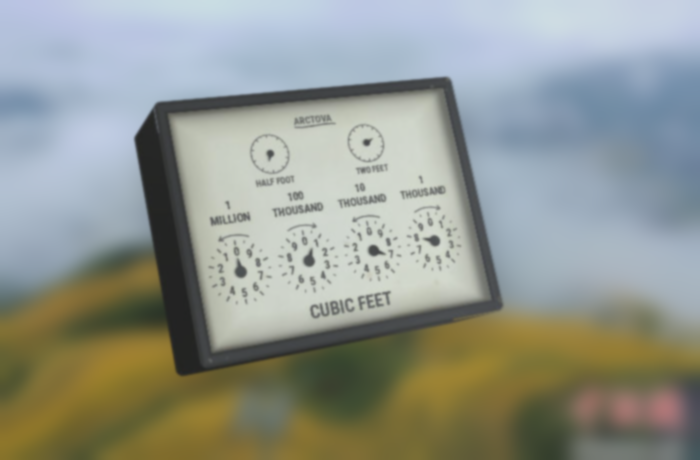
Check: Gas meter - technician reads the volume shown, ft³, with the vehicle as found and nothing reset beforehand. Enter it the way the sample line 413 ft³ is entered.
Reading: 6800 ft³
